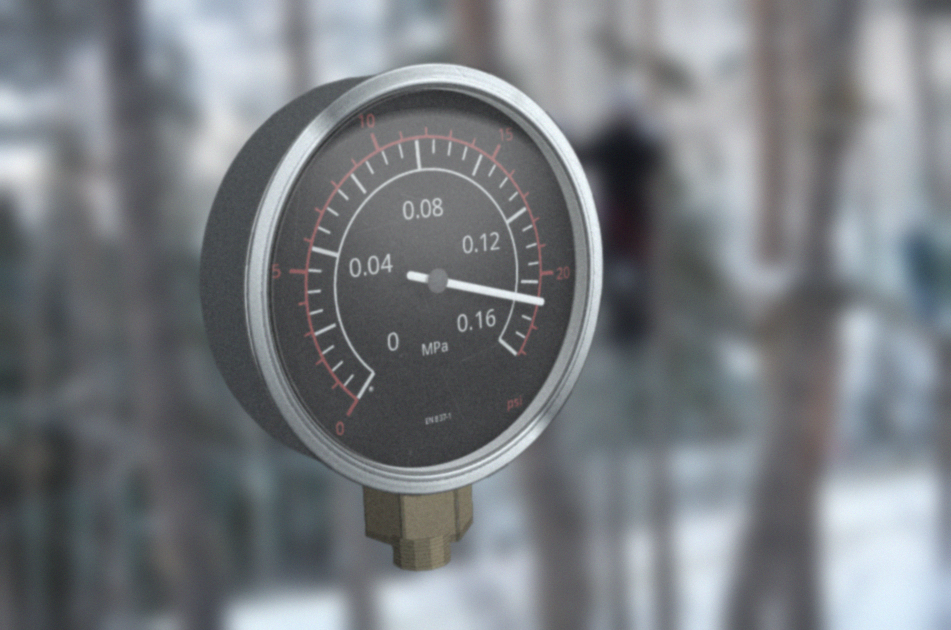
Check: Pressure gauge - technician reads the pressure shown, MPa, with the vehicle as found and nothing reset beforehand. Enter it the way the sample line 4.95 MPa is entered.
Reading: 0.145 MPa
